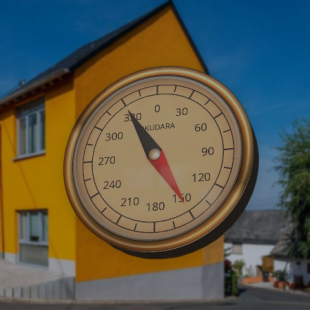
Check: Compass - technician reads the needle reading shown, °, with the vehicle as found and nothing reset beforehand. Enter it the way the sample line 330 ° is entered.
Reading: 150 °
